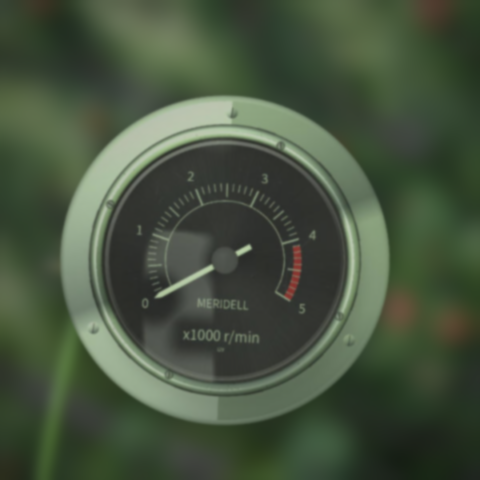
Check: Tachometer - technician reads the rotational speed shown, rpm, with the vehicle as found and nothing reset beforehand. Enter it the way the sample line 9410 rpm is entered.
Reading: 0 rpm
